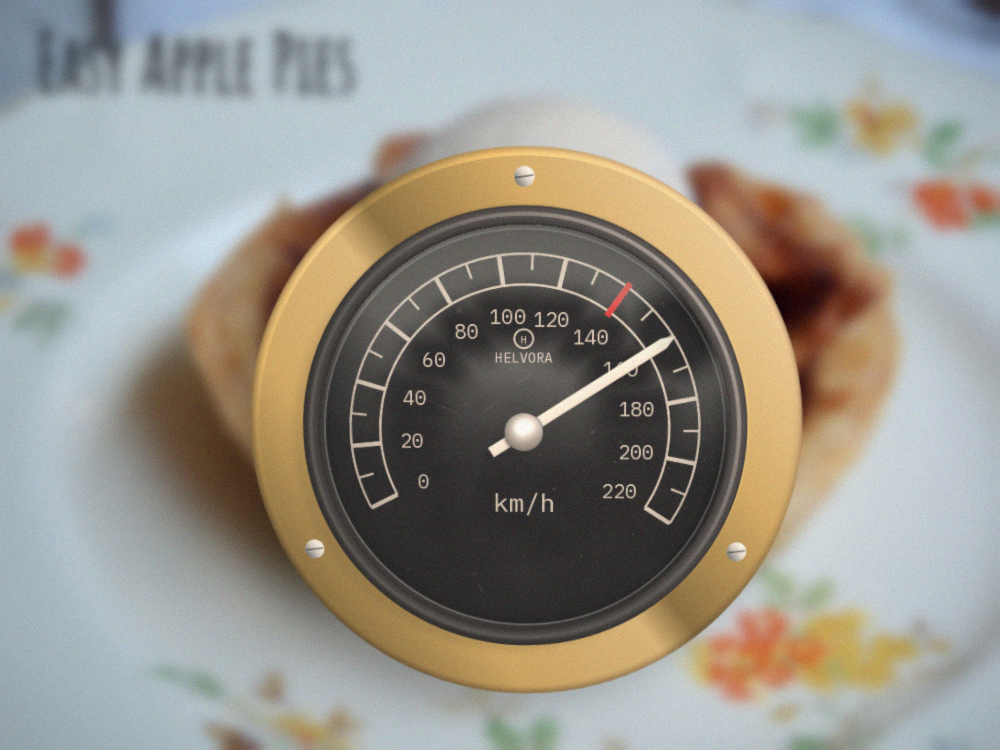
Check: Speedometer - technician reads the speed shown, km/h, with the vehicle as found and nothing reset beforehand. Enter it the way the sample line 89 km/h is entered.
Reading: 160 km/h
